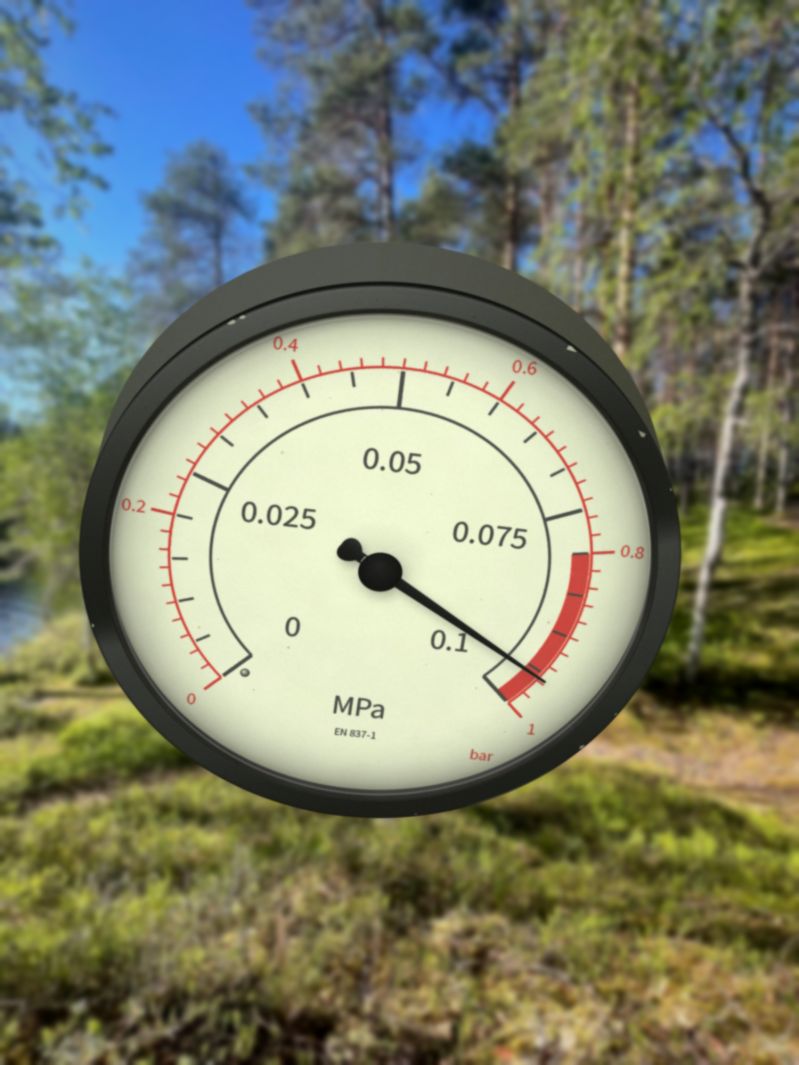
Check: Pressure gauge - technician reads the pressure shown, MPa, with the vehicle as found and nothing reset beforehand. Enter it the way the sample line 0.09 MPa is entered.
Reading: 0.095 MPa
